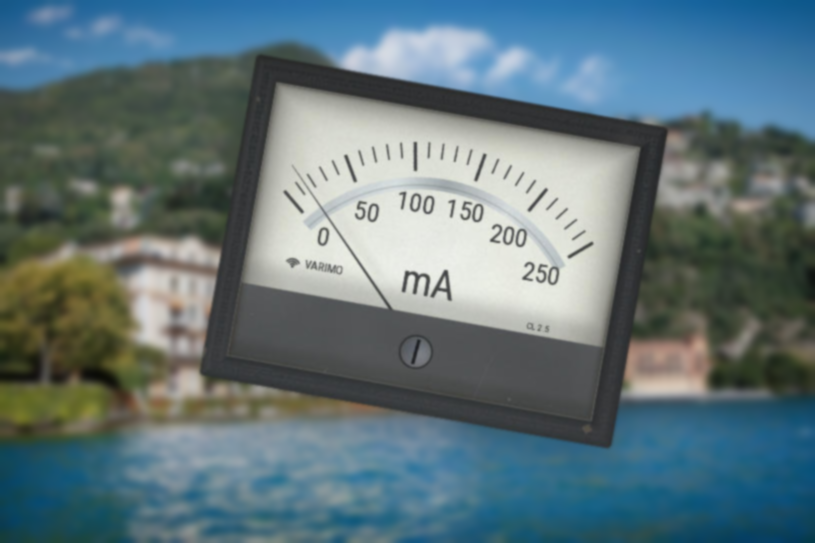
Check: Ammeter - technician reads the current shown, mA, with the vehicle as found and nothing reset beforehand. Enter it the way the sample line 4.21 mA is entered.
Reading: 15 mA
